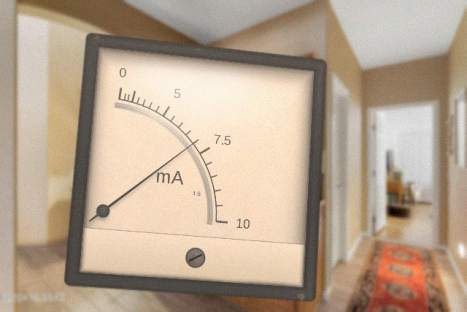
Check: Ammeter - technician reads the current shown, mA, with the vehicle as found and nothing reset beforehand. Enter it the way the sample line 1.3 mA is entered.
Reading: 7 mA
